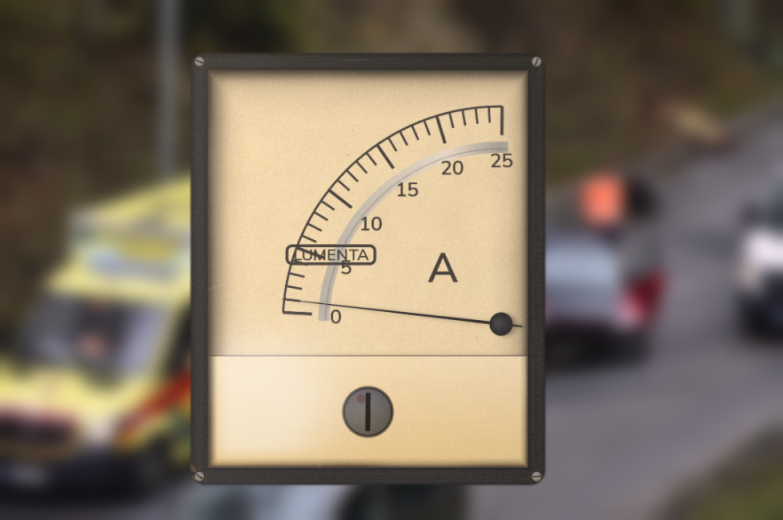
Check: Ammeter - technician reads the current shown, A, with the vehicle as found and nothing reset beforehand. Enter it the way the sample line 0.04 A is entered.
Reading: 1 A
